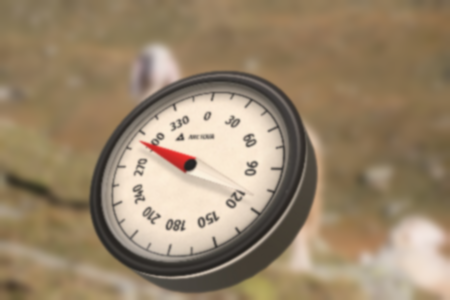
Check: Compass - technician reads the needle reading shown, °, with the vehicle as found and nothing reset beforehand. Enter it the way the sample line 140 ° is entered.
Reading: 292.5 °
